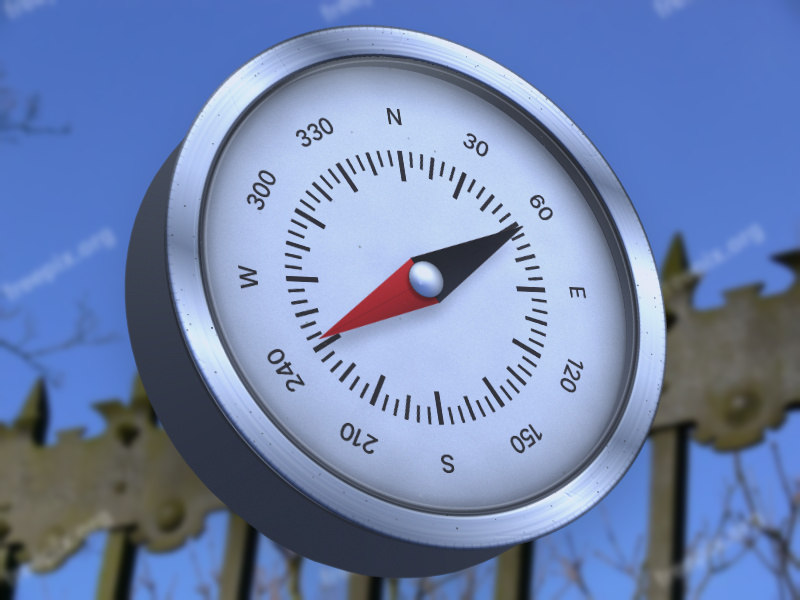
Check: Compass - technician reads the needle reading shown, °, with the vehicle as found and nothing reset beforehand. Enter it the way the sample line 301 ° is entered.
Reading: 242.5 °
